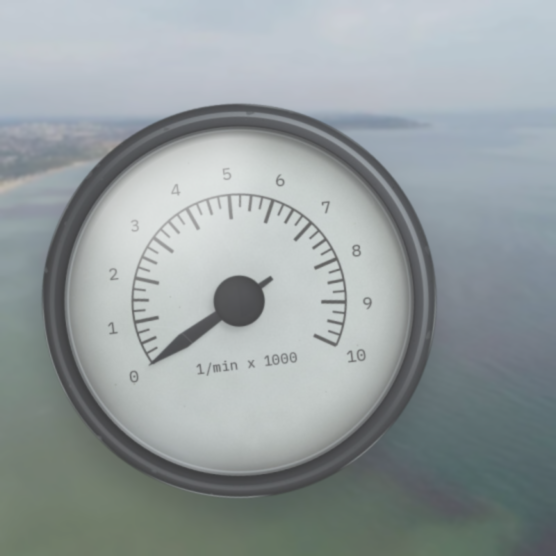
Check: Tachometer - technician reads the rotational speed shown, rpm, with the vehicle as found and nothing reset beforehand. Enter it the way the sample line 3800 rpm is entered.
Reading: 0 rpm
